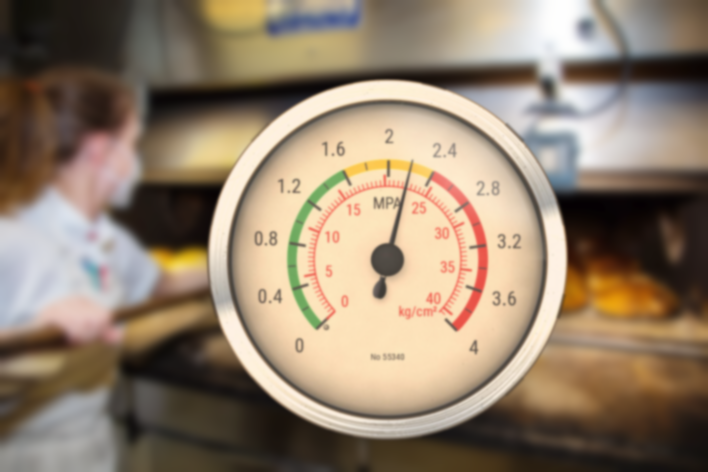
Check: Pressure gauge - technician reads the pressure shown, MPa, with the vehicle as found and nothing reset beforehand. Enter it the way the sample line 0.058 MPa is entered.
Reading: 2.2 MPa
